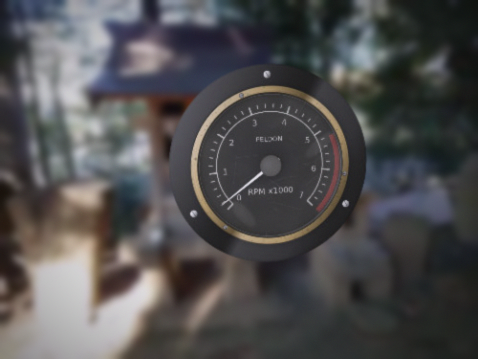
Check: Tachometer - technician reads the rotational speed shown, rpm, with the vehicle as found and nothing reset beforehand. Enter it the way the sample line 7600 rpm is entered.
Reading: 200 rpm
